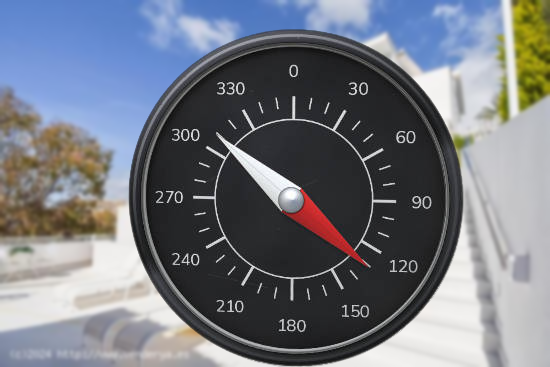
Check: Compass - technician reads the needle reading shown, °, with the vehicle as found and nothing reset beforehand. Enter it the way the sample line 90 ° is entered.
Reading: 130 °
